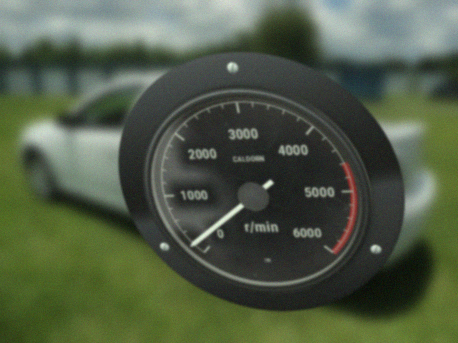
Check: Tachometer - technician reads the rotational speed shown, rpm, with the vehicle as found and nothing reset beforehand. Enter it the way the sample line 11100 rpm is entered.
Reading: 200 rpm
